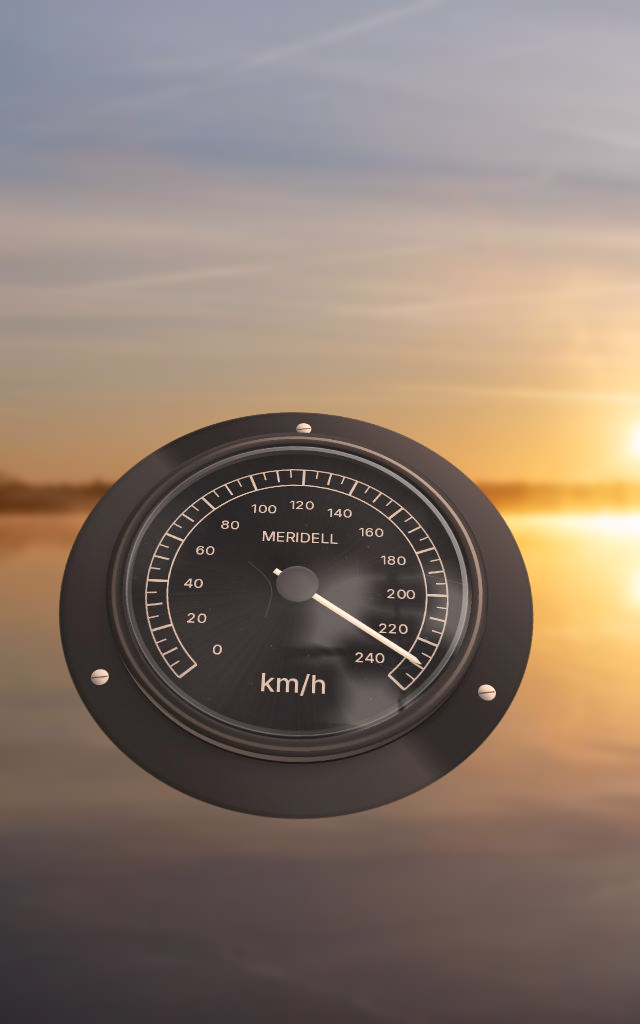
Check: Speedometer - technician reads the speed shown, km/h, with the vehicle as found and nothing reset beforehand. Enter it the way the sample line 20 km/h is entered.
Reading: 230 km/h
